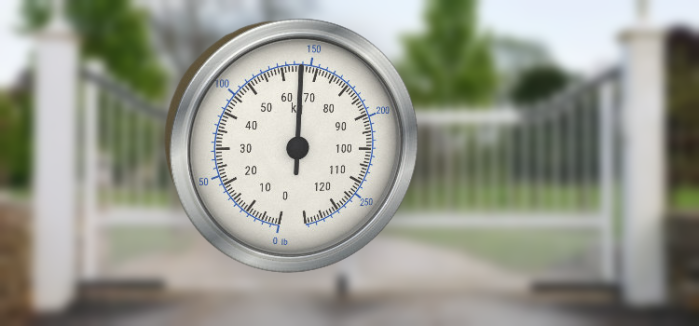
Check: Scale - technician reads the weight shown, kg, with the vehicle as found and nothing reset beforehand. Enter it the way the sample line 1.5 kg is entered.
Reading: 65 kg
